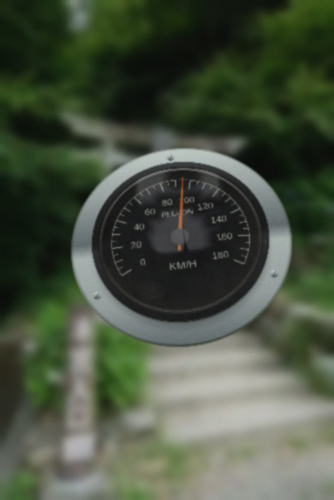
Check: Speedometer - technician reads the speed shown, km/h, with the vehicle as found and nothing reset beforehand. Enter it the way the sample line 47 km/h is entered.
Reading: 95 km/h
